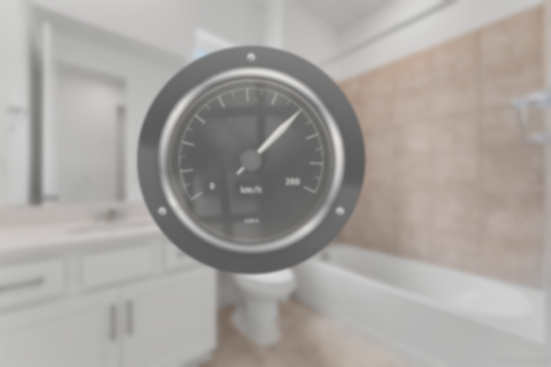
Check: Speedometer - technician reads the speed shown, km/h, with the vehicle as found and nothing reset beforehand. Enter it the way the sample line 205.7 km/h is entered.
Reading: 140 km/h
